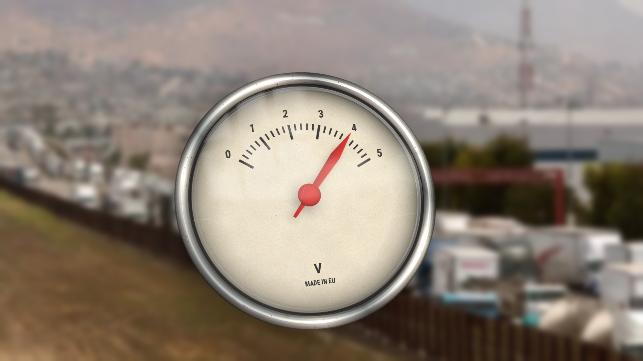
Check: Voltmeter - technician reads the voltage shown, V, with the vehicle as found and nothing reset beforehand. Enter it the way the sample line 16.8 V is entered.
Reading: 4 V
